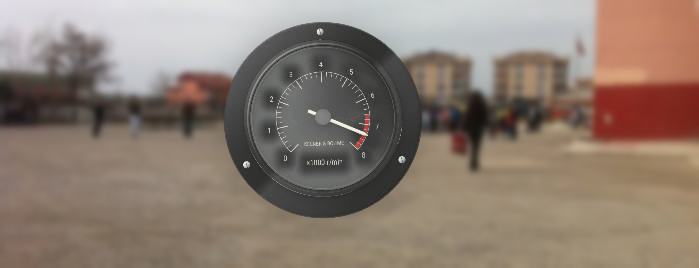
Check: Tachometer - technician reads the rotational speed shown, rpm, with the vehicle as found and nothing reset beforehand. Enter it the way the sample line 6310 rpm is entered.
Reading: 7400 rpm
